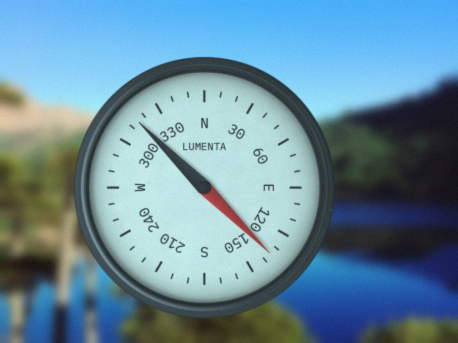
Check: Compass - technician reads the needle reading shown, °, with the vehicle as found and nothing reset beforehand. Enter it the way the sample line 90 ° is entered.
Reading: 135 °
